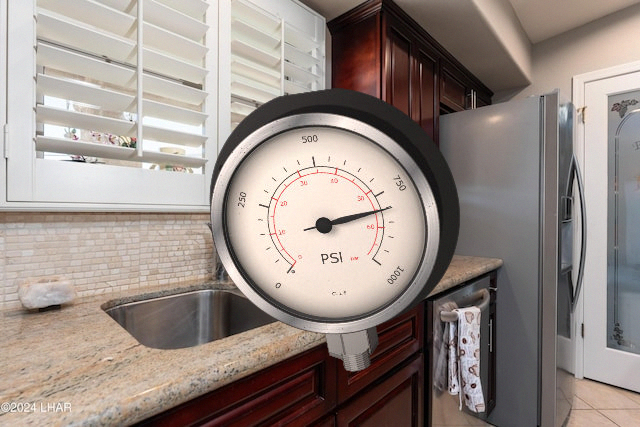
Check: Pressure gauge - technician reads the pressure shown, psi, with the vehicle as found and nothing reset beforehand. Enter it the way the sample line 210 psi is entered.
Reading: 800 psi
